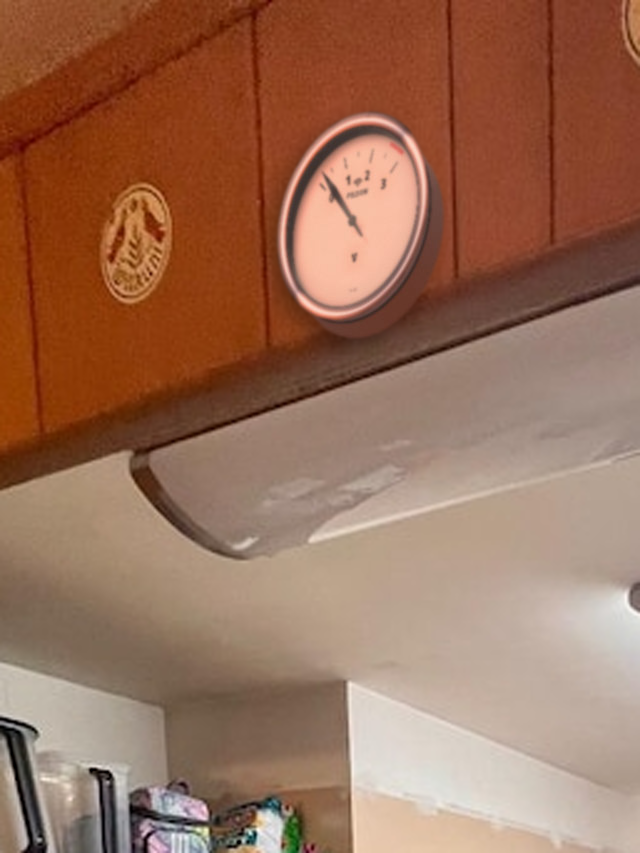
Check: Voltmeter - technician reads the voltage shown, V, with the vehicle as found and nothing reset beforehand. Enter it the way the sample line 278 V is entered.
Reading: 0.25 V
